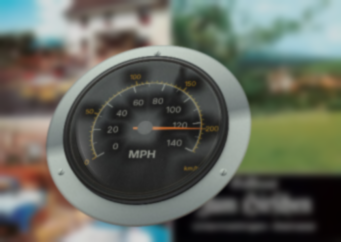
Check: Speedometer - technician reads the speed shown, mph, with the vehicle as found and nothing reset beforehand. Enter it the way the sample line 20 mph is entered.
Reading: 125 mph
